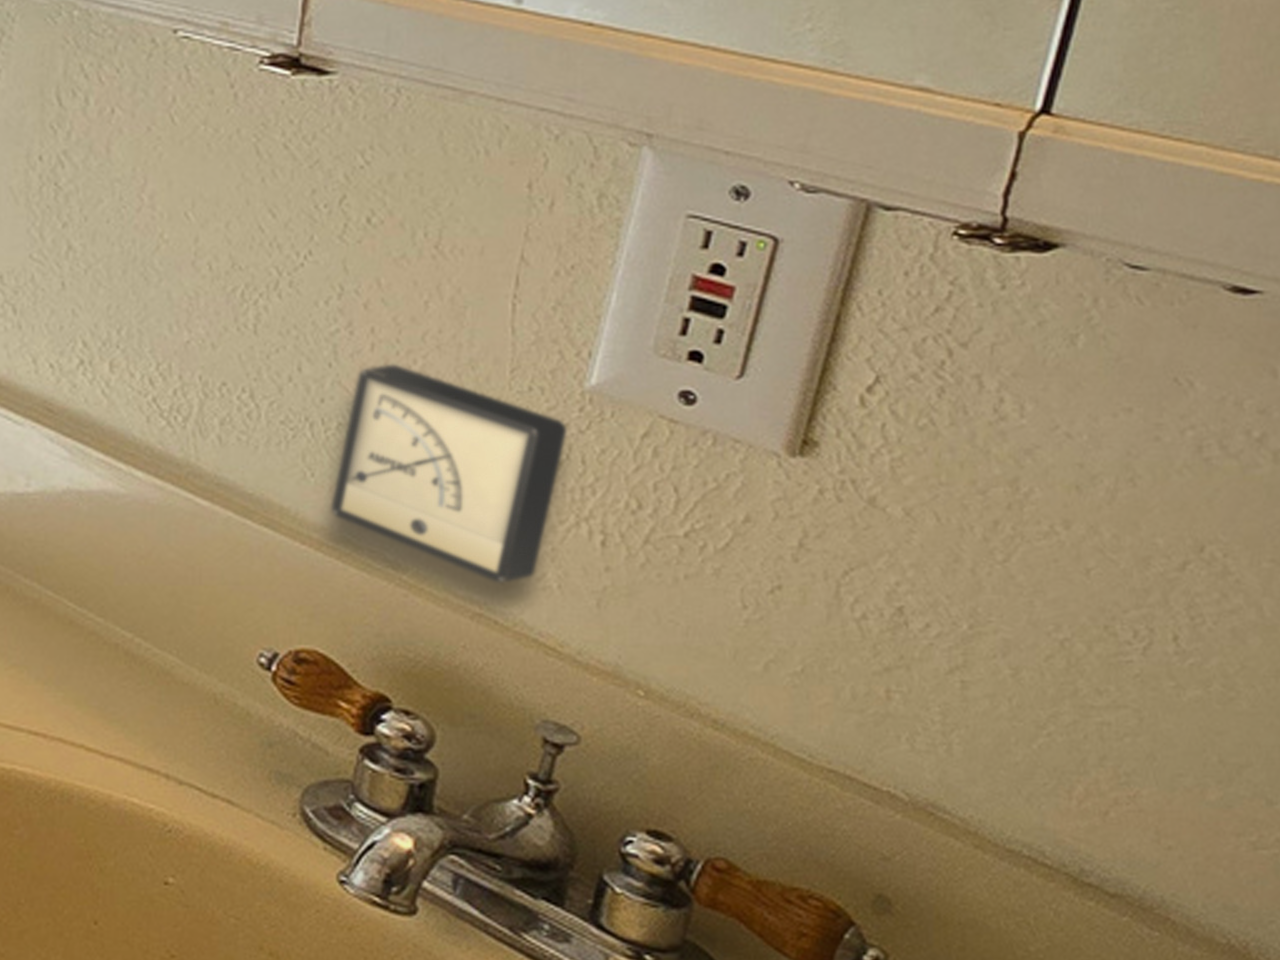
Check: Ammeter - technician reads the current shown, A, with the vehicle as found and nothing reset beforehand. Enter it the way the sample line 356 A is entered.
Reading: 3 A
